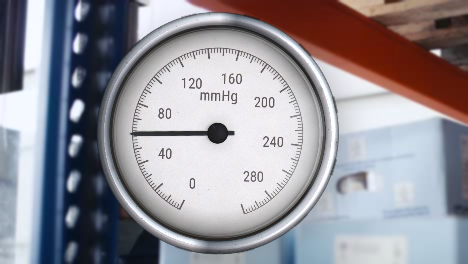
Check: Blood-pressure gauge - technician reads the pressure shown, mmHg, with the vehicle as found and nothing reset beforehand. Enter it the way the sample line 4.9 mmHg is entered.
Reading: 60 mmHg
